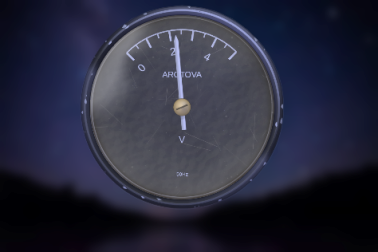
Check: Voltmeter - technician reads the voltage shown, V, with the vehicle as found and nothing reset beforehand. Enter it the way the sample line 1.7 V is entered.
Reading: 2.25 V
